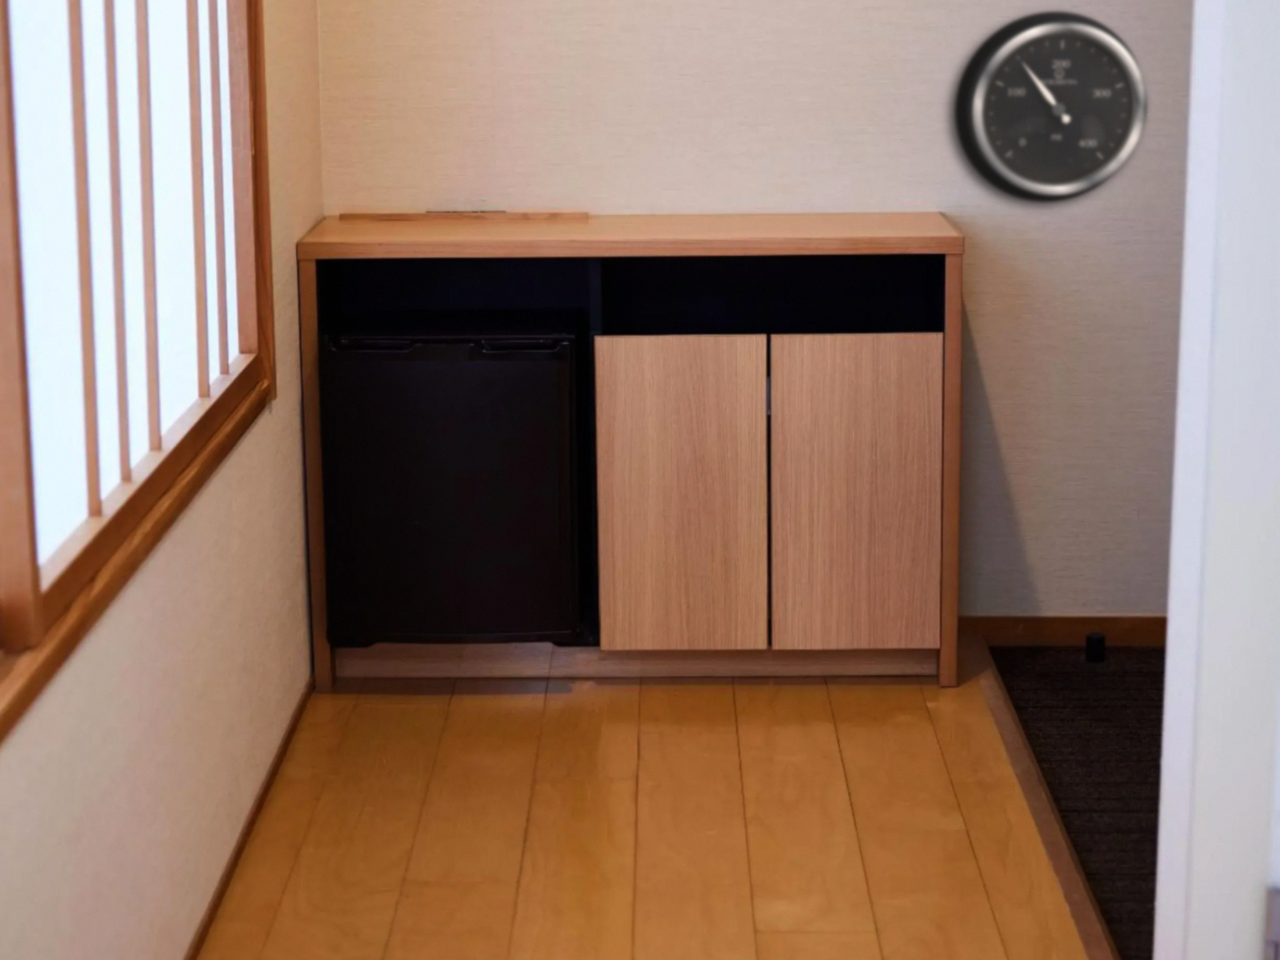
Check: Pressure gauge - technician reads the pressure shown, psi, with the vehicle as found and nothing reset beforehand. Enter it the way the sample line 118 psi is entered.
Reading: 140 psi
